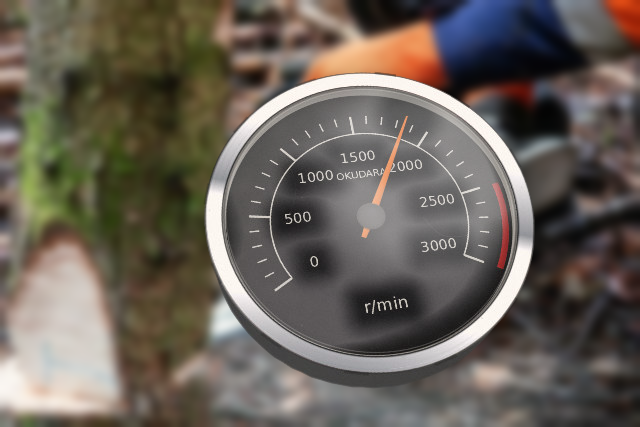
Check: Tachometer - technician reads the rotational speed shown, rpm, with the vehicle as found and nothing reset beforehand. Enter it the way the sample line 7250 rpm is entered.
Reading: 1850 rpm
